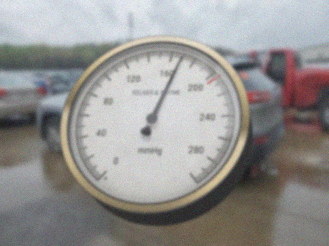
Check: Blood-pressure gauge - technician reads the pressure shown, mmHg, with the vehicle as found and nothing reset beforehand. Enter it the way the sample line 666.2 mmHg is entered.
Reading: 170 mmHg
